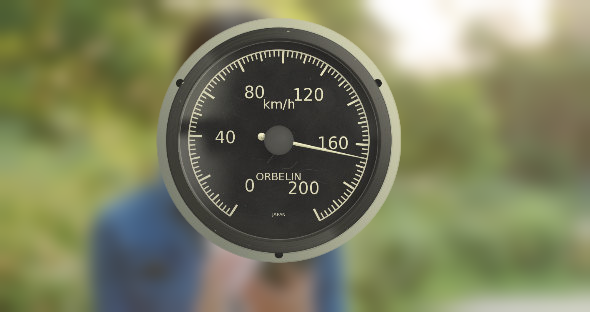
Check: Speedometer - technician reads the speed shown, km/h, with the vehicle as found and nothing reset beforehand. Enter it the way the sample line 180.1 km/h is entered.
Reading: 166 km/h
